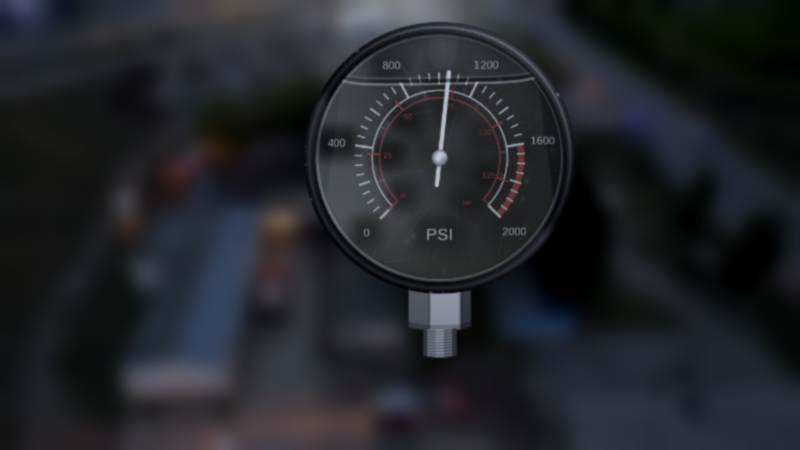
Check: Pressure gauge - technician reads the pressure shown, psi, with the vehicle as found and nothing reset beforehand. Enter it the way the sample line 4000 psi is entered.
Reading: 1050 psi
